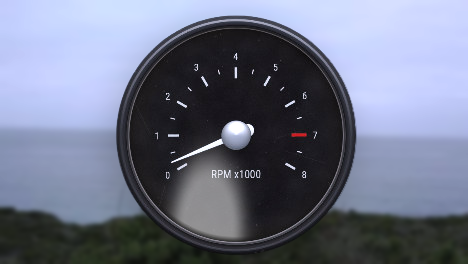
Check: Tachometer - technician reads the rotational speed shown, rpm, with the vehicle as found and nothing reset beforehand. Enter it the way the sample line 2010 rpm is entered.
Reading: 250 rpm
